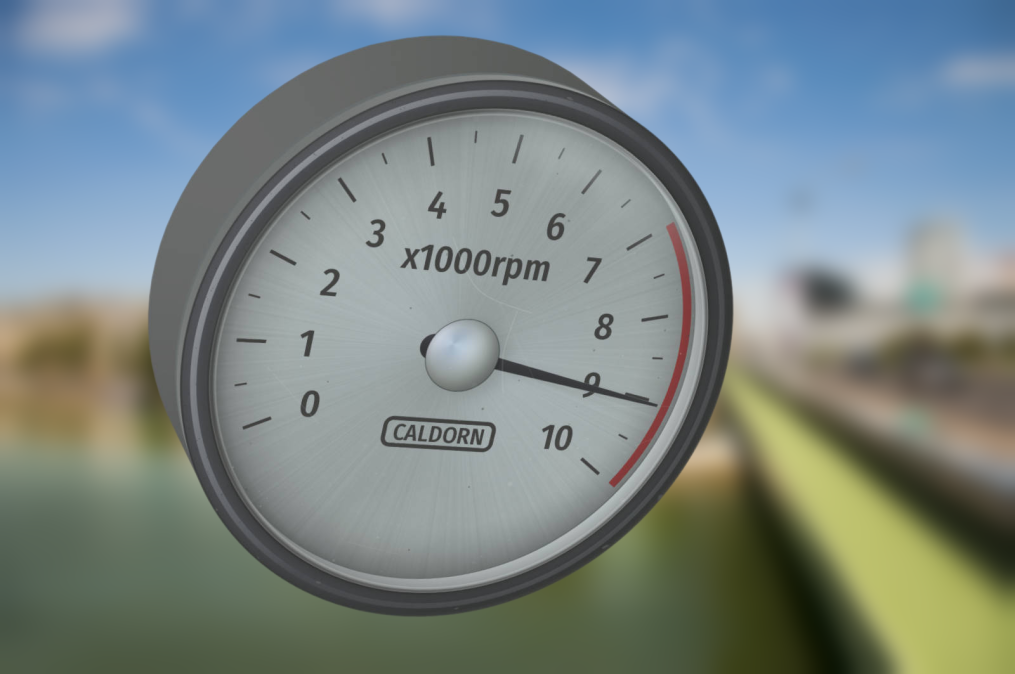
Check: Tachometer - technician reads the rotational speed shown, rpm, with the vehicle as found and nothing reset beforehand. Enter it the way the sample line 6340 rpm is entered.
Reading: 9000 rpm
